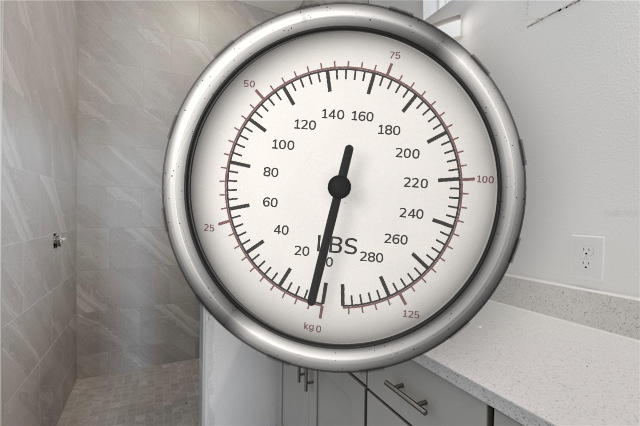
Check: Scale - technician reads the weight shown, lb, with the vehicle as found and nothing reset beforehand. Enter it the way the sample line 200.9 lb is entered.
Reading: 4 lb
